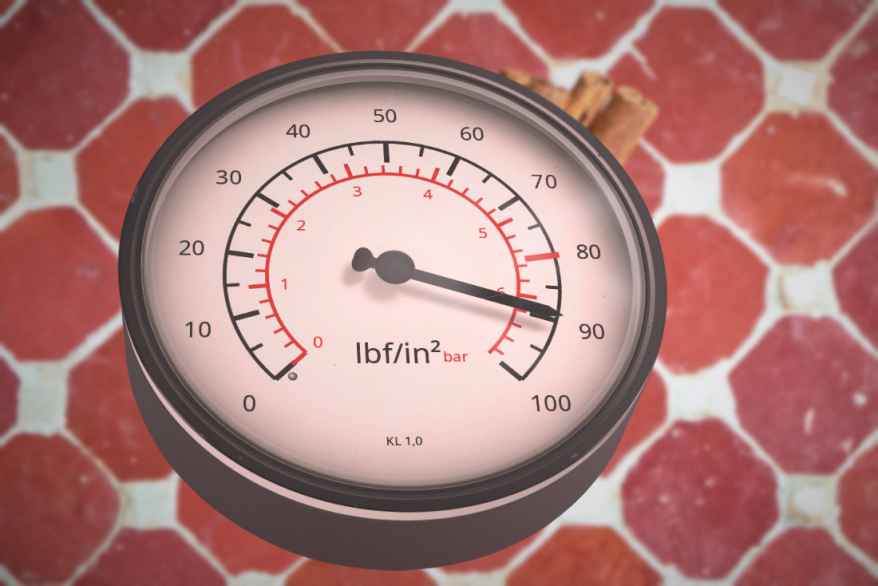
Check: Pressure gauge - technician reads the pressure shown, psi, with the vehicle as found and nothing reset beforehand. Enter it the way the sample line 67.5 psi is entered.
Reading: 90 psi
